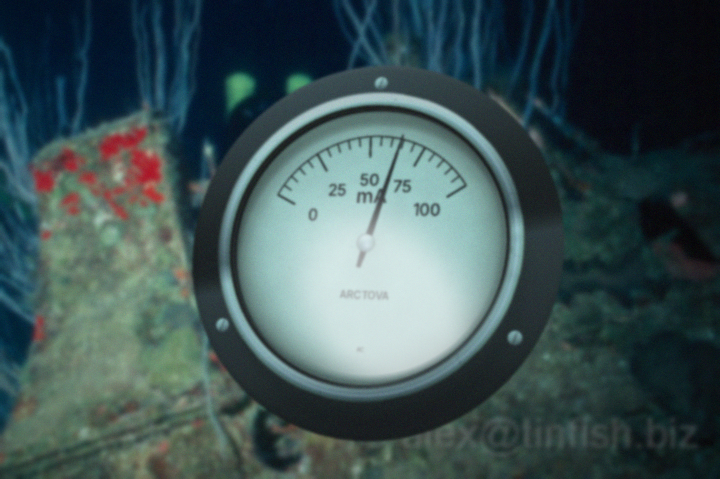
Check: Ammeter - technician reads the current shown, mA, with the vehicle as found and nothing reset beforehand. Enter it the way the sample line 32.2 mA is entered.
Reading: 65 mA
